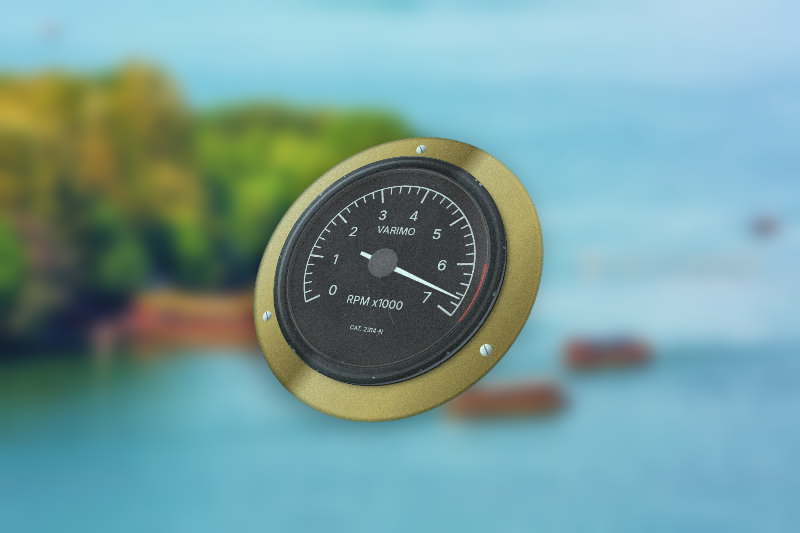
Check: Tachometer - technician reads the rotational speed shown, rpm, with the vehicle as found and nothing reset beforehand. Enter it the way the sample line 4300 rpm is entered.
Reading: 6700 rpm
